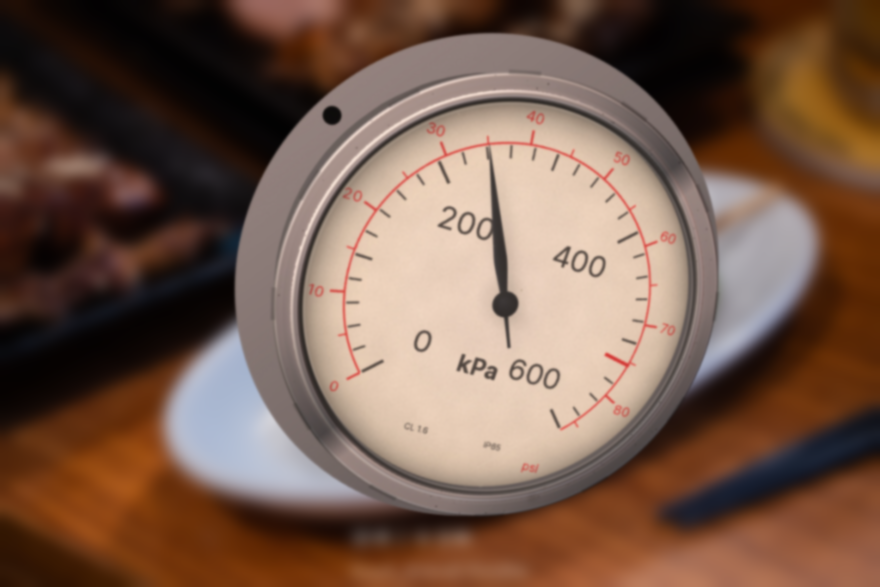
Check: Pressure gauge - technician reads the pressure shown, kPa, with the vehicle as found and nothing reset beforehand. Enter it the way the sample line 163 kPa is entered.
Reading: 240 kPa
